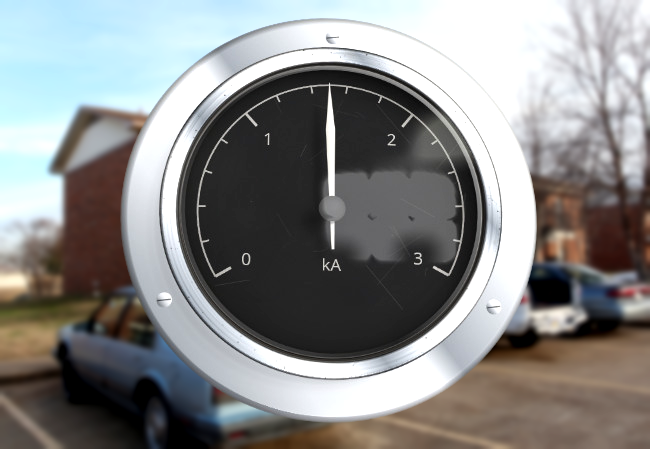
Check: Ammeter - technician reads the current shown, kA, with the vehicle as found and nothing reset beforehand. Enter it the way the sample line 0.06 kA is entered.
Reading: 1.5 kA
